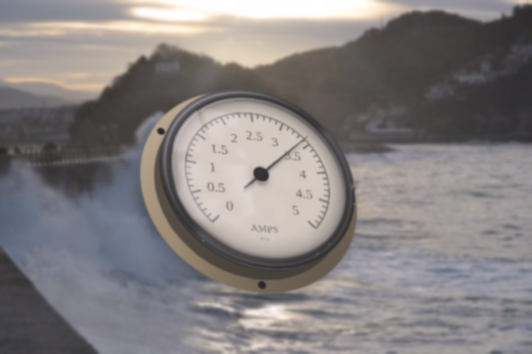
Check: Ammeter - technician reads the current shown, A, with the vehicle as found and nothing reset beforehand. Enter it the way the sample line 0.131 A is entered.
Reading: 3.4 A
